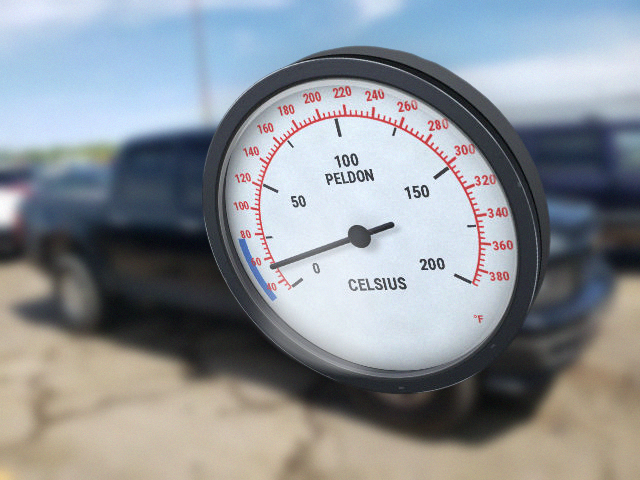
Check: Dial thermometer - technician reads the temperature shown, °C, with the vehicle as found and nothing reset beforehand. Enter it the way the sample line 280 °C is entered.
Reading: 12.5 °C
